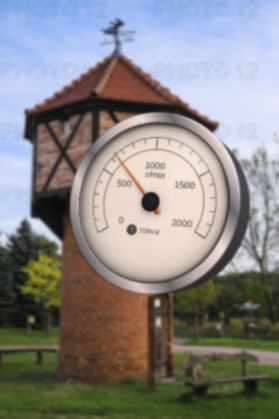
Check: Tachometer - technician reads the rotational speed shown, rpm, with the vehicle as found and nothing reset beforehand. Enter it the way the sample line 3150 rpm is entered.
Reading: 650 rpm
